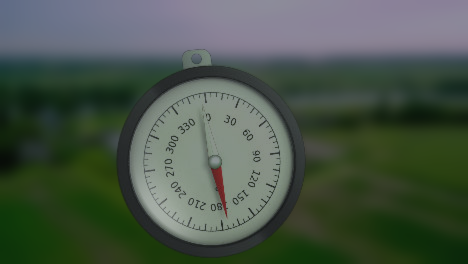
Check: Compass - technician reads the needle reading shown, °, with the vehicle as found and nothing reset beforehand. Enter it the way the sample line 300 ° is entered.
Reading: 175 °
